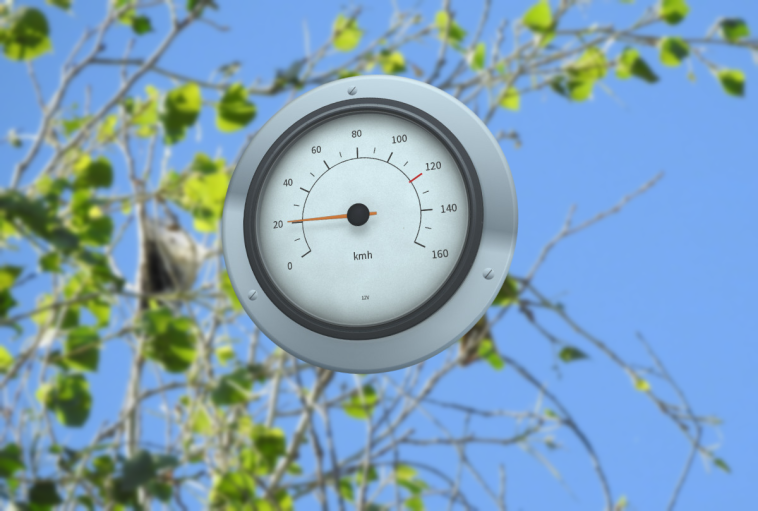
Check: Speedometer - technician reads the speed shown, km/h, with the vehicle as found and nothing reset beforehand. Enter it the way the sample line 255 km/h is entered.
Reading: 20 km/h
